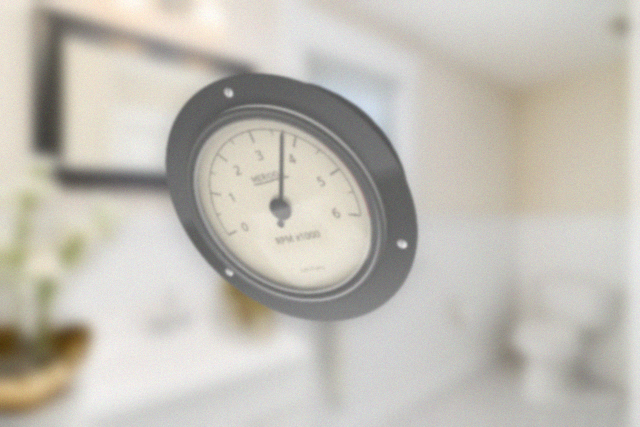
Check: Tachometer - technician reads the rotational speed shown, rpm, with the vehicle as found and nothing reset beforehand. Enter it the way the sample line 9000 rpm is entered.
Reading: 3750 rpm
